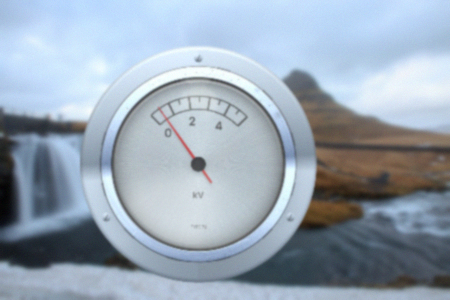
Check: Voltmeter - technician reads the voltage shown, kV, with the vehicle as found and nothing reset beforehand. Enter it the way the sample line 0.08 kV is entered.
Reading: 0.5 kV
